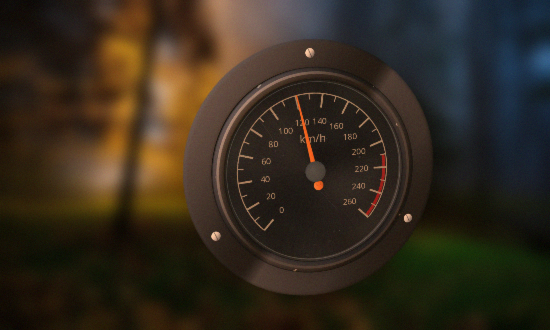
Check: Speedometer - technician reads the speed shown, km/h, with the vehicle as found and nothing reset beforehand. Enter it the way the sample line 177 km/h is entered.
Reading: 120 km/h
